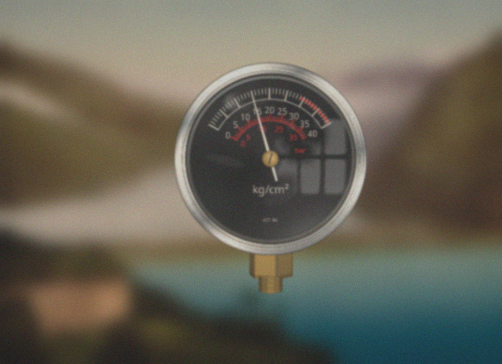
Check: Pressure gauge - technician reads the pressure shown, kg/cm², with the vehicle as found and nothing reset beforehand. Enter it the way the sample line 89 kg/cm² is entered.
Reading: 15 kg/cm²
